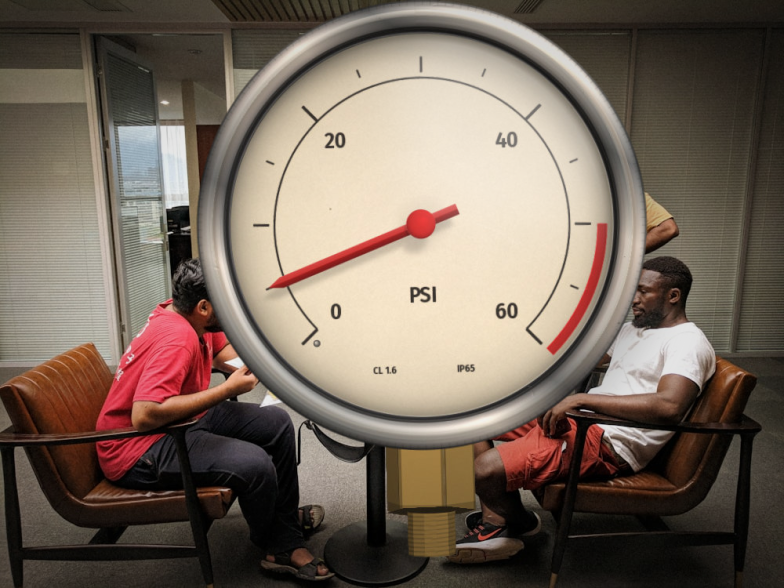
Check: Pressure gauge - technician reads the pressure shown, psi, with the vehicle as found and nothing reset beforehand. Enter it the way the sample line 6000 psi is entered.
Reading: 5 psi
